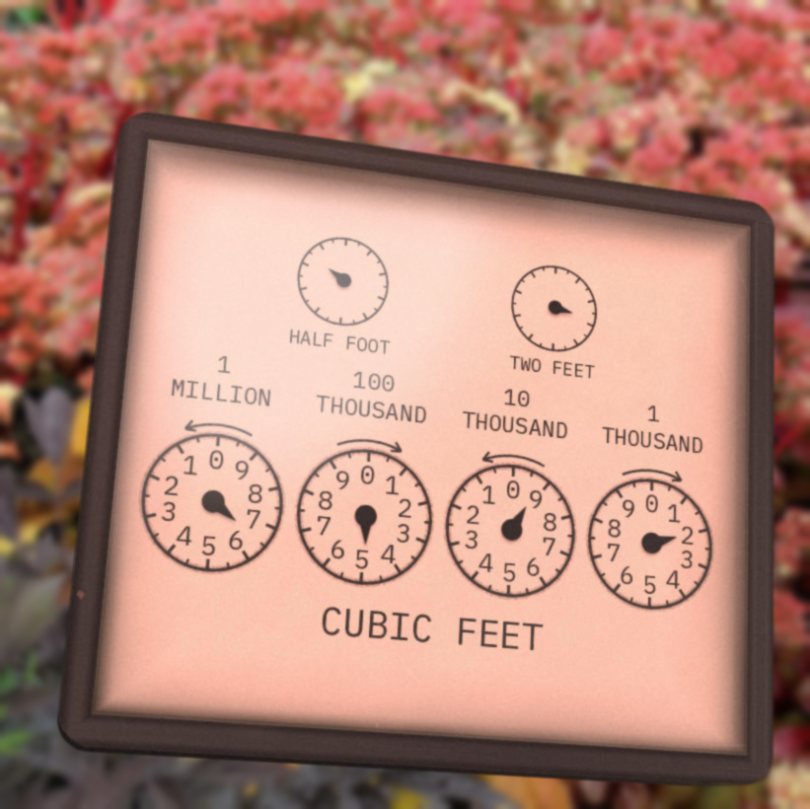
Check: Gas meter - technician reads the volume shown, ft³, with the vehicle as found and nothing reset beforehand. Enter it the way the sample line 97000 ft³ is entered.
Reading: 649200 ft³
